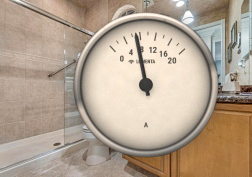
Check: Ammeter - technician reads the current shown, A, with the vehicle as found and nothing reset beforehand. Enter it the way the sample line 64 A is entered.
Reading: 7 A
